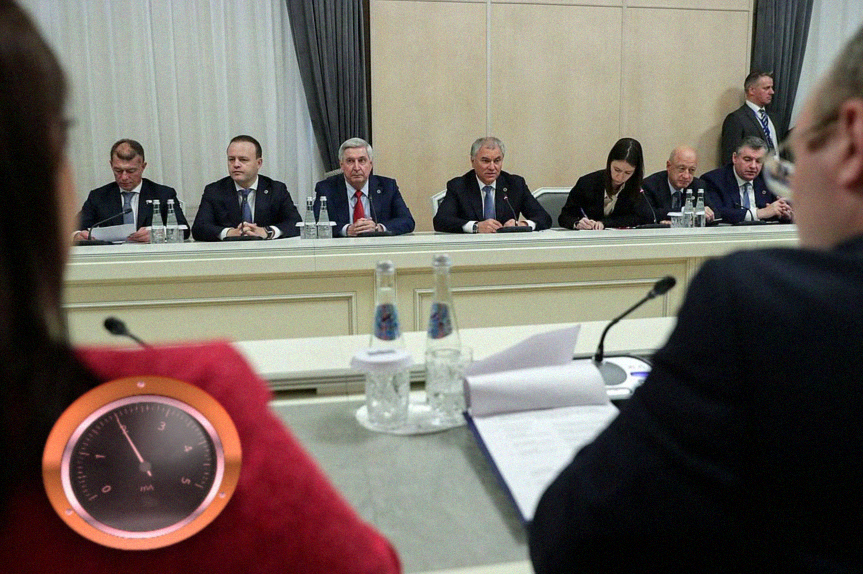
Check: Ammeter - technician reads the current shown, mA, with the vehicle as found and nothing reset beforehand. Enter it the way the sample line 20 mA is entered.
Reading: 2 mA
